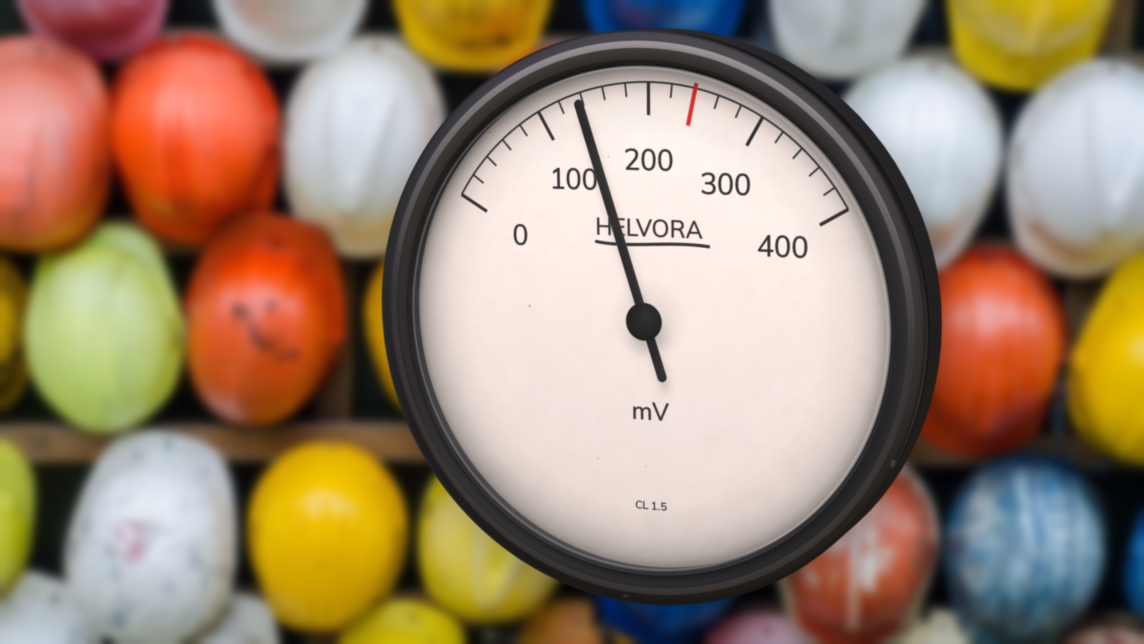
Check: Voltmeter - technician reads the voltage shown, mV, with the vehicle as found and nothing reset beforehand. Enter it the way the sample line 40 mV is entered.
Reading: 140 mV
